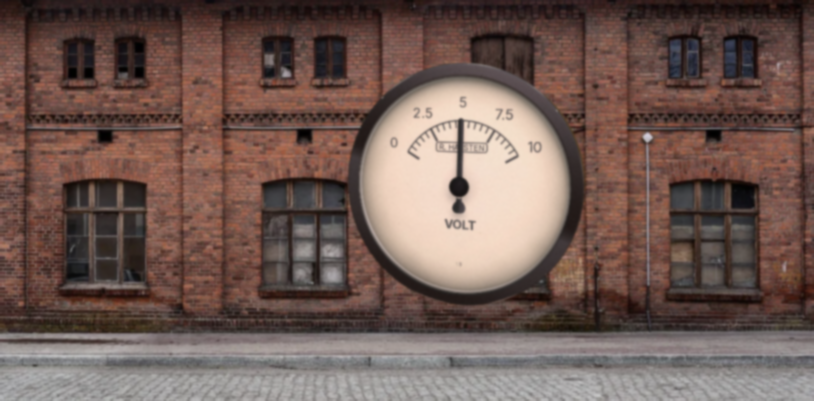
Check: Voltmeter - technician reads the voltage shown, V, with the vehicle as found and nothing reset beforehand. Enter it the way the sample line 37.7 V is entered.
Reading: 5 V
